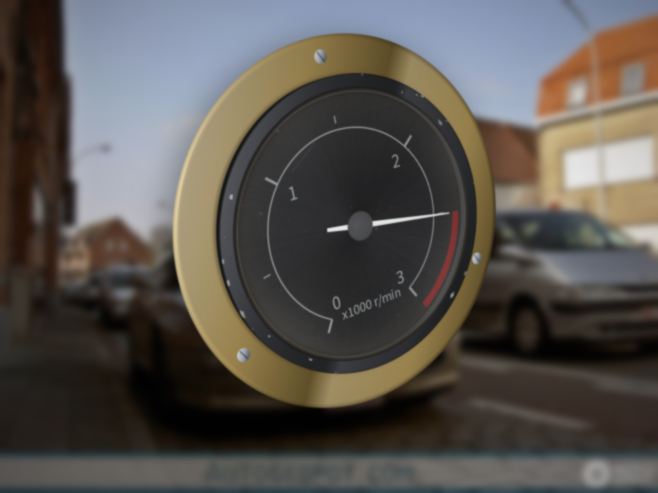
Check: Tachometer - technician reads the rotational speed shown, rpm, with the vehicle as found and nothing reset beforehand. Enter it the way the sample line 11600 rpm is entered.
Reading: 2500 rpm
